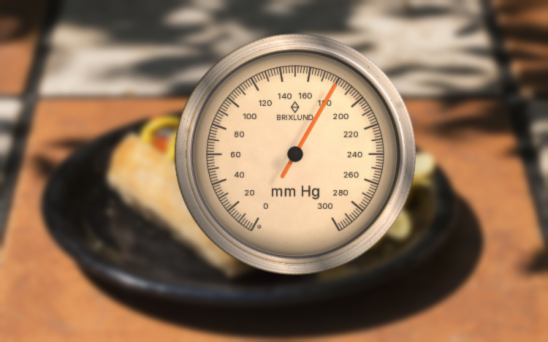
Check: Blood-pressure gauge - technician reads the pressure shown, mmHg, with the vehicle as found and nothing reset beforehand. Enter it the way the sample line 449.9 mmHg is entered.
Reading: 180 mmHg
